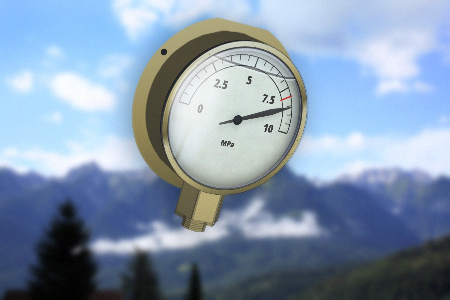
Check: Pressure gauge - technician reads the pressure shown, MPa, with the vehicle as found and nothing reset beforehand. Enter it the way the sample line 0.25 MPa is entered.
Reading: 8.5 MPa
